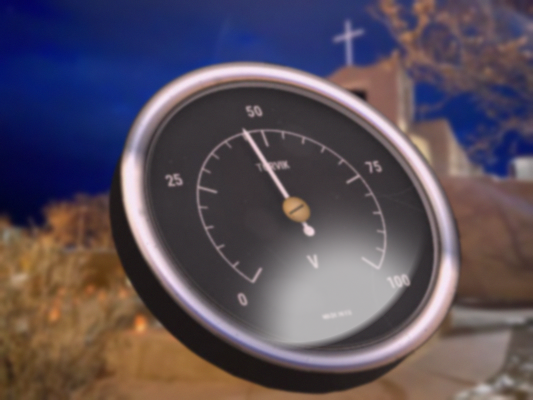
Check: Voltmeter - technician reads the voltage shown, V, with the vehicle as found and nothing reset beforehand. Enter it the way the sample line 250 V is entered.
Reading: 45 V
